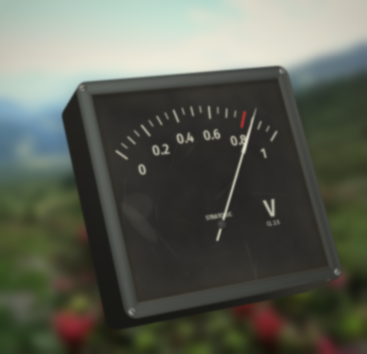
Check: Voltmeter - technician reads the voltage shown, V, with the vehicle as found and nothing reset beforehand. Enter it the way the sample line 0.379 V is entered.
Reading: 0.85 V
